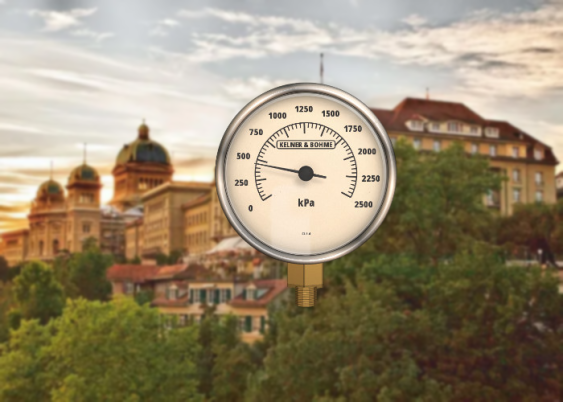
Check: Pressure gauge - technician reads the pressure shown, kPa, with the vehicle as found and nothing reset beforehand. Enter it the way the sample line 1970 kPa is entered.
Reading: 450 kPa
